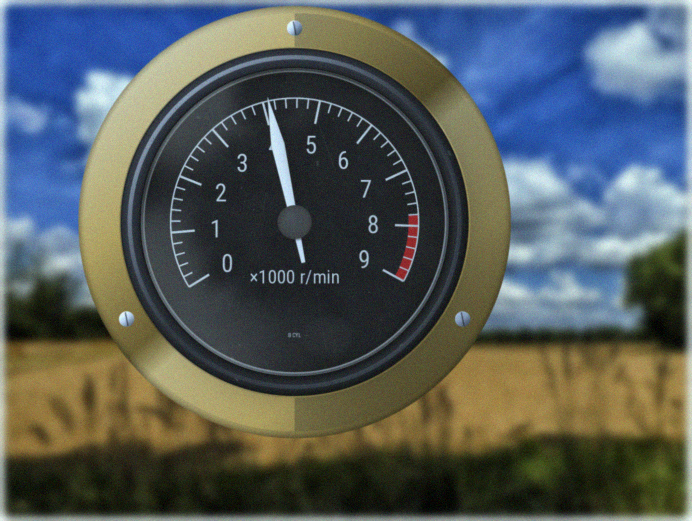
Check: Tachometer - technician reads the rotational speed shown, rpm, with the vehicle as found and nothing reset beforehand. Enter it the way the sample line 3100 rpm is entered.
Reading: 4100 rpm
